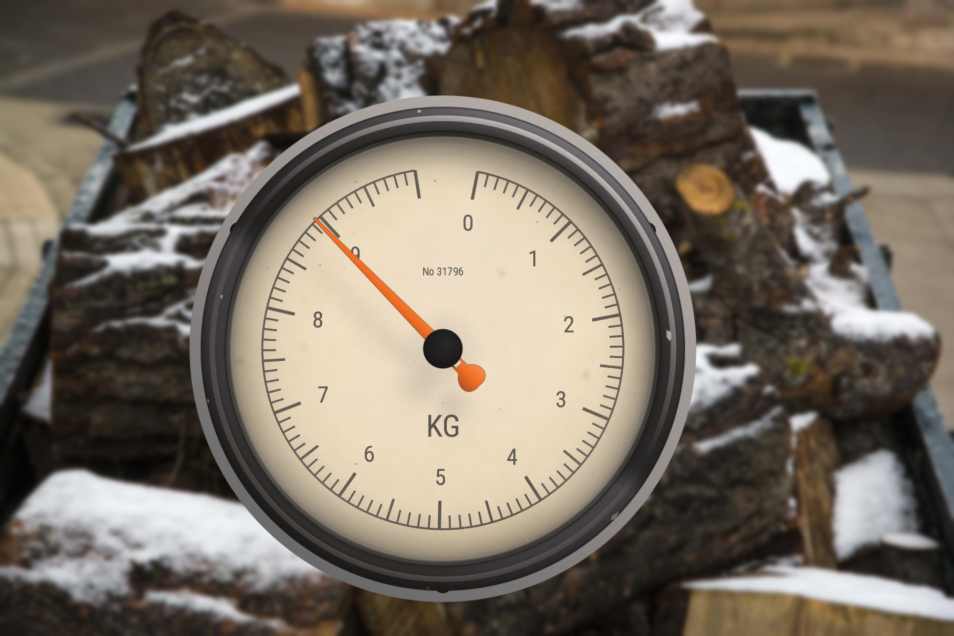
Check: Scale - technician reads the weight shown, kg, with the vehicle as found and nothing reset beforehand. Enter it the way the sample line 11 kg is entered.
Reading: 8.95 kg
